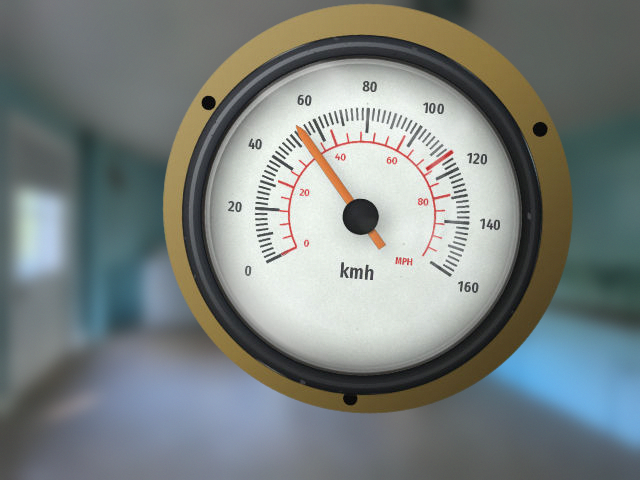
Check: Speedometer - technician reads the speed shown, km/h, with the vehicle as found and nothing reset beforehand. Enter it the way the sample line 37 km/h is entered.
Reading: 54 km/h
